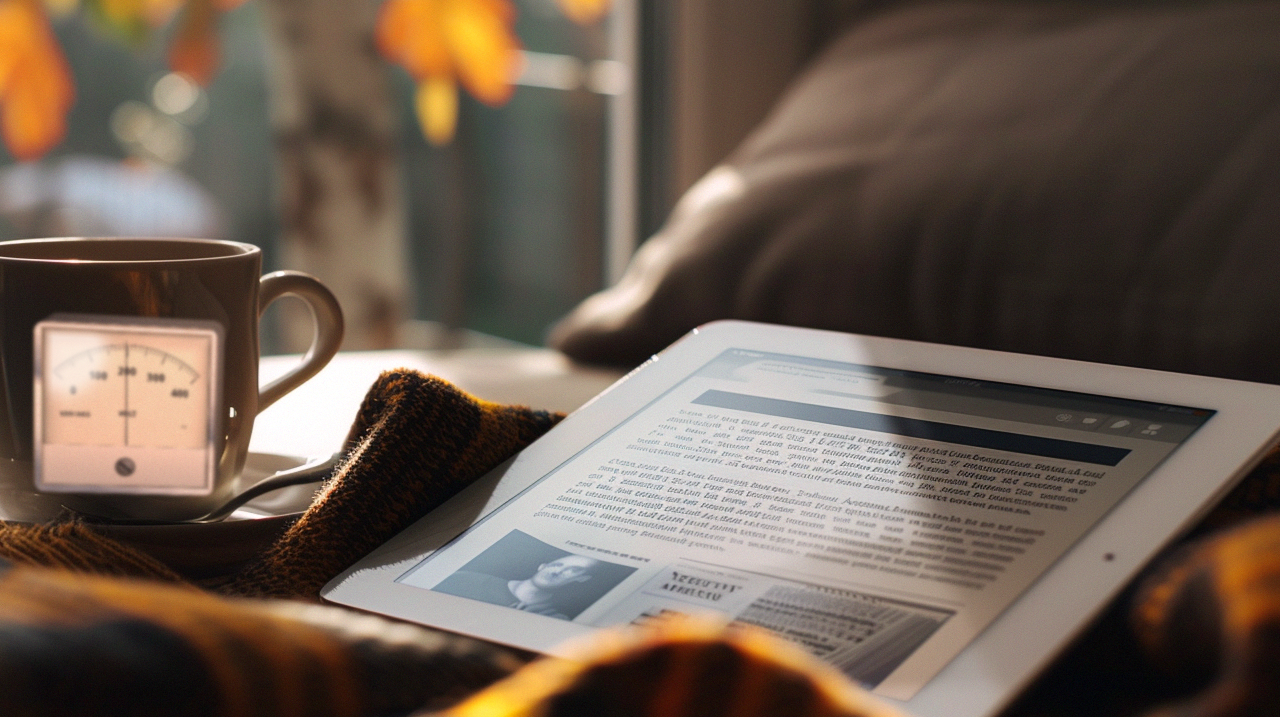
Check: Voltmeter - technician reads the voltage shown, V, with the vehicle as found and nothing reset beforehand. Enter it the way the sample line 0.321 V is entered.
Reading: 200 V
